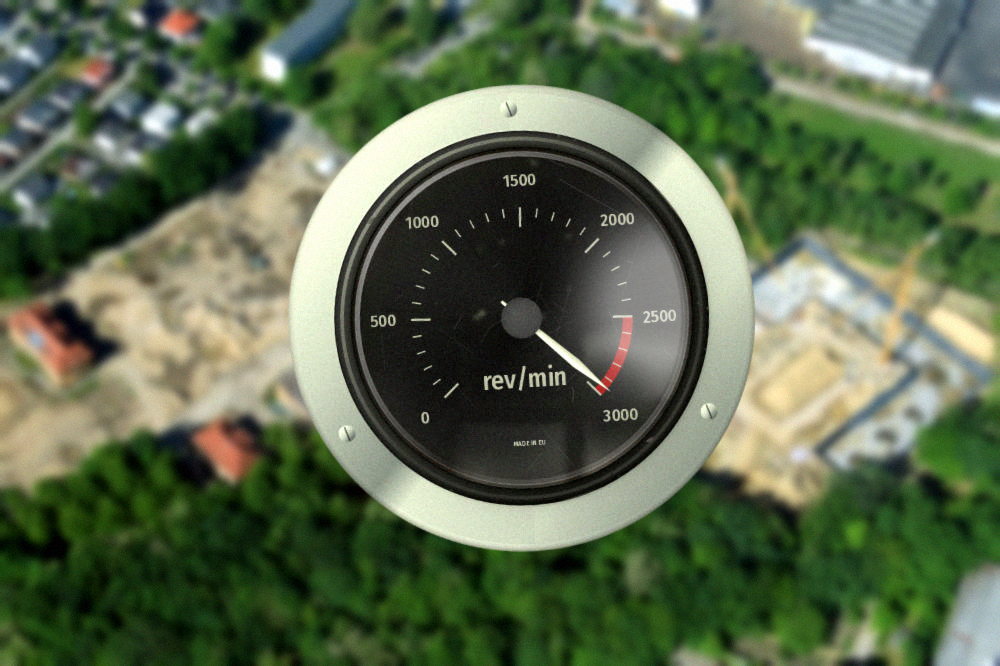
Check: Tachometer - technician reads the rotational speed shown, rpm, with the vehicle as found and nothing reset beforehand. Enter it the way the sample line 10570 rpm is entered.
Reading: 2950 rpm
